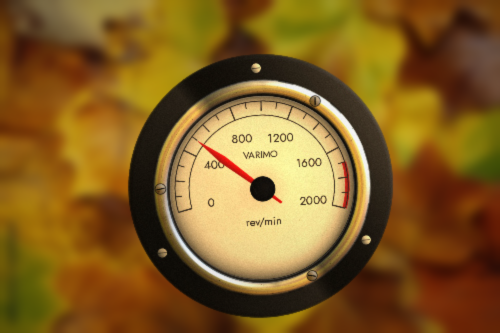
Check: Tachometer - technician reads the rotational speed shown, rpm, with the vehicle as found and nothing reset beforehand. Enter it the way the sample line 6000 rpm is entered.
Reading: 500 rpm
